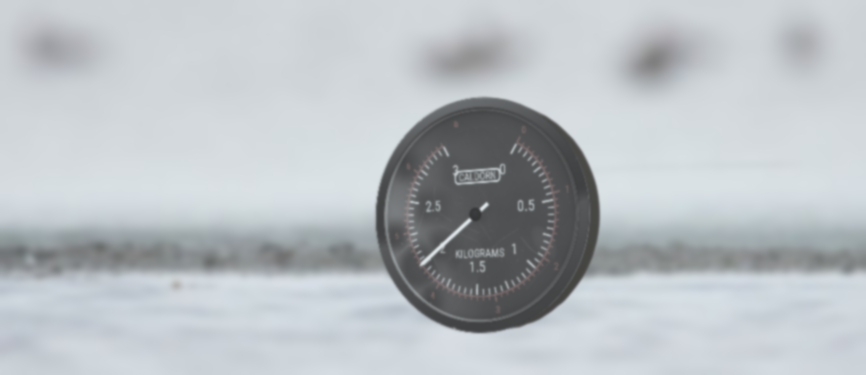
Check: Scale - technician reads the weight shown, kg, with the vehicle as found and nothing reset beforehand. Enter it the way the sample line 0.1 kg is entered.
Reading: 2 kg
